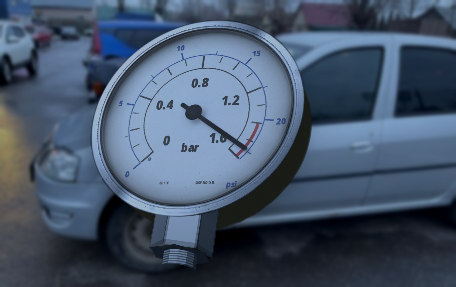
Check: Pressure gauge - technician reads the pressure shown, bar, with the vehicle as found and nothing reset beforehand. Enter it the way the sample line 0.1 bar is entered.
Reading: 1.55 bar
